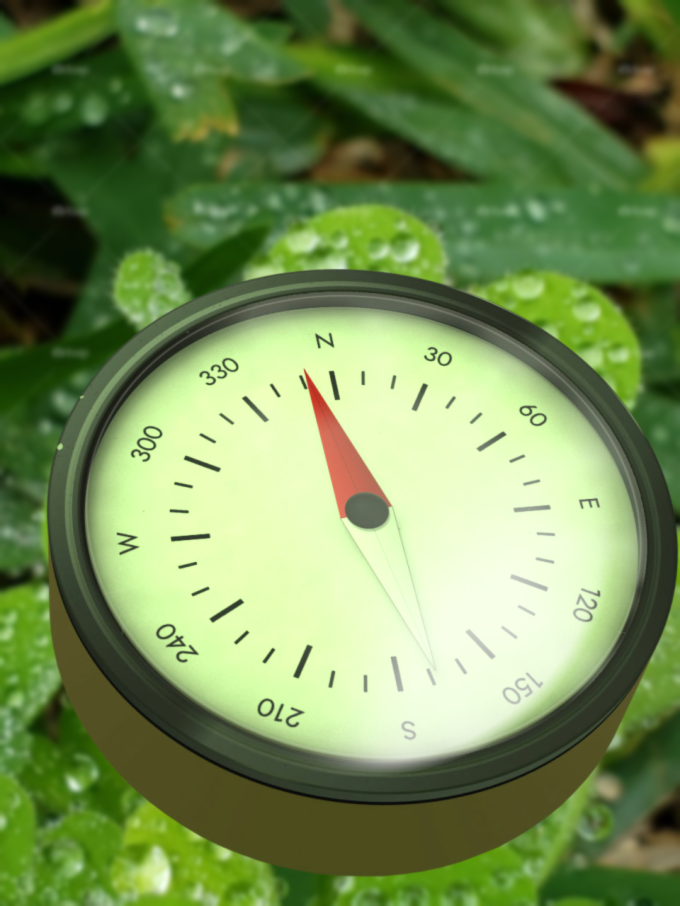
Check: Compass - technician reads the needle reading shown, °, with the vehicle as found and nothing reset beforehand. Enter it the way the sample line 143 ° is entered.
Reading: 350 °
